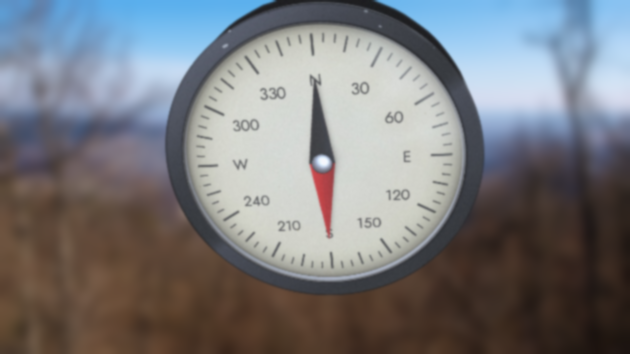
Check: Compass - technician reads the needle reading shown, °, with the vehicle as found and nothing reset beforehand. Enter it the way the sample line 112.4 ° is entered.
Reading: 180 °
